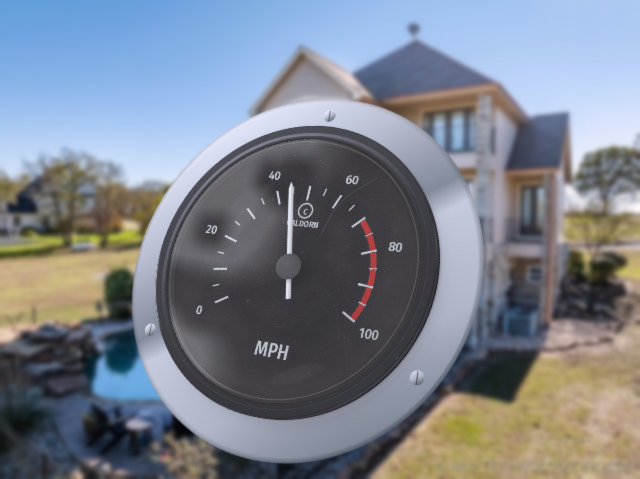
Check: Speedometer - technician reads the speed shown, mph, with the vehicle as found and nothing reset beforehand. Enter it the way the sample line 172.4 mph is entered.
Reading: 45 mph
